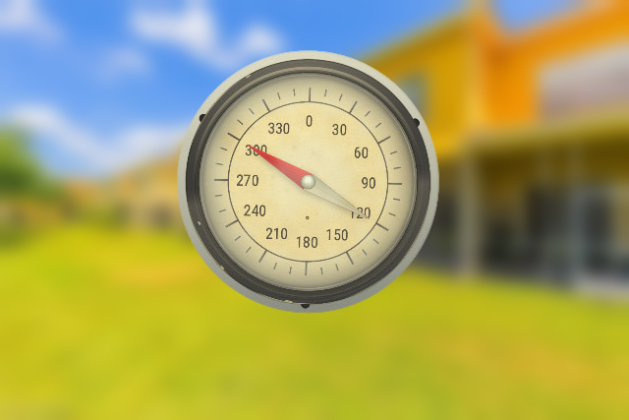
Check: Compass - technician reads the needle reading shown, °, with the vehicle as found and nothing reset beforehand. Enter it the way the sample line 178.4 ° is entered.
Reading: 300 °
